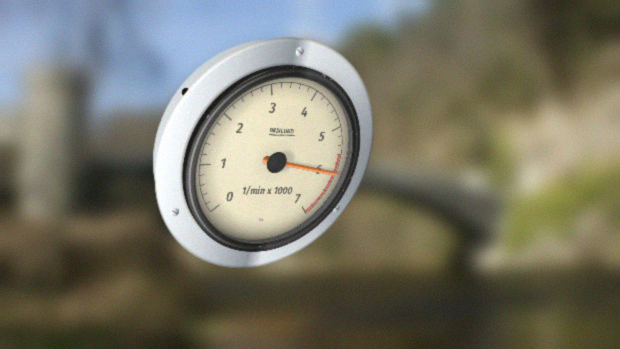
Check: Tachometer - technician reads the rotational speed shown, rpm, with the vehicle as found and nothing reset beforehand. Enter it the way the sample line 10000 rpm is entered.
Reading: 6000 rpm
